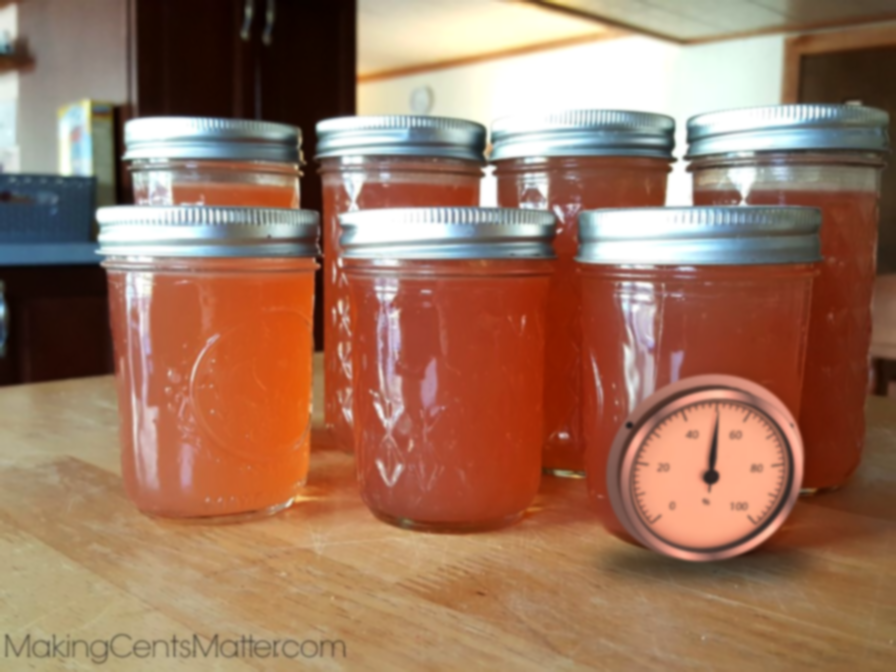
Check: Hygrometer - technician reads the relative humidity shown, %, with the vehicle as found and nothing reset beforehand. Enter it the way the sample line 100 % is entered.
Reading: 50 %
